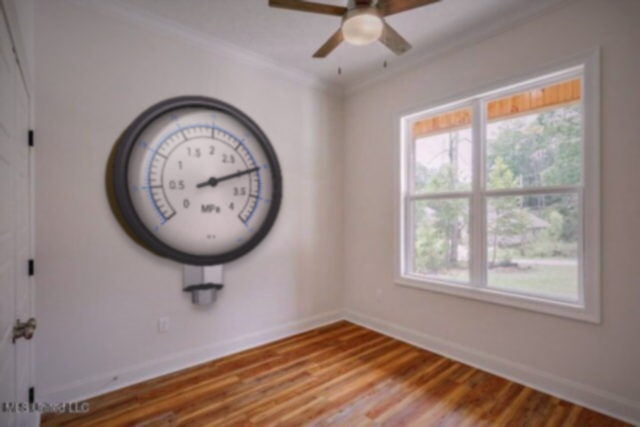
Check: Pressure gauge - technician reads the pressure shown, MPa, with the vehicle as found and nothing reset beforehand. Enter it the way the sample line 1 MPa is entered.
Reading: 3 MPa
